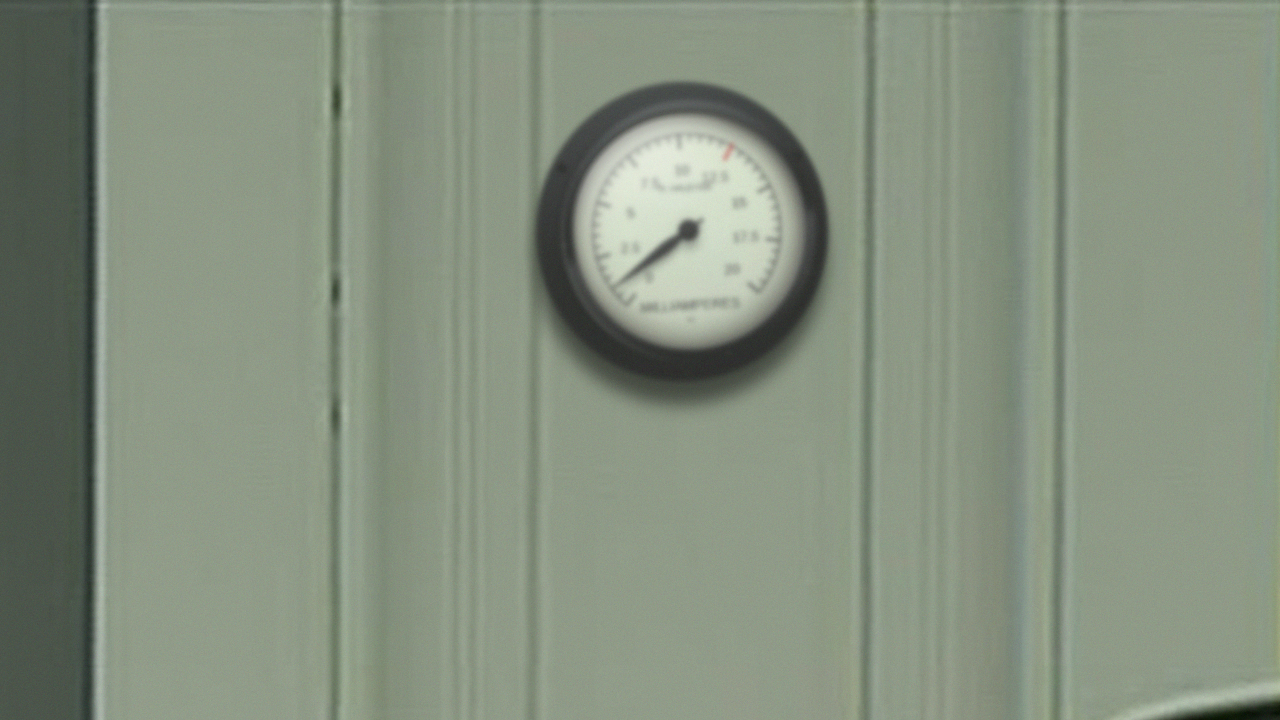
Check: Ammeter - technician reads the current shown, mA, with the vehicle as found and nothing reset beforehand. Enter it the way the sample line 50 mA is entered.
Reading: 1 mA
